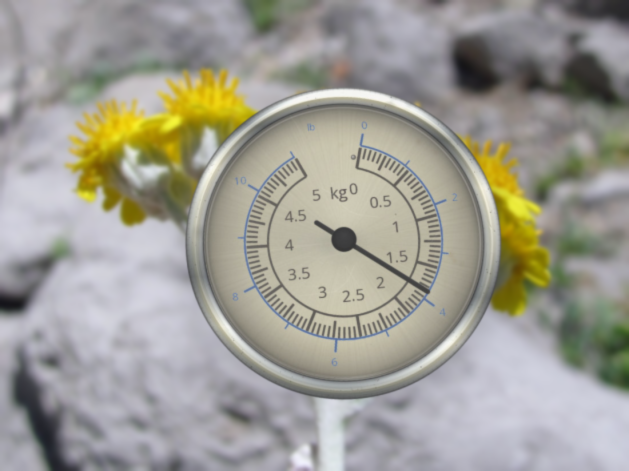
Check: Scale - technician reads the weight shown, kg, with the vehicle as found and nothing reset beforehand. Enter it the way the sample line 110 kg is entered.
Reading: 1.75 kg
